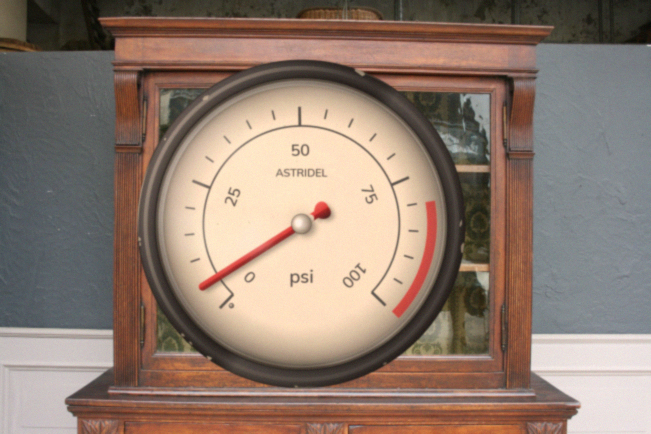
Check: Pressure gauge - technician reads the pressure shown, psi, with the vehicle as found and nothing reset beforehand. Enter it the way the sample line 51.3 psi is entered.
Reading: 5 psi
